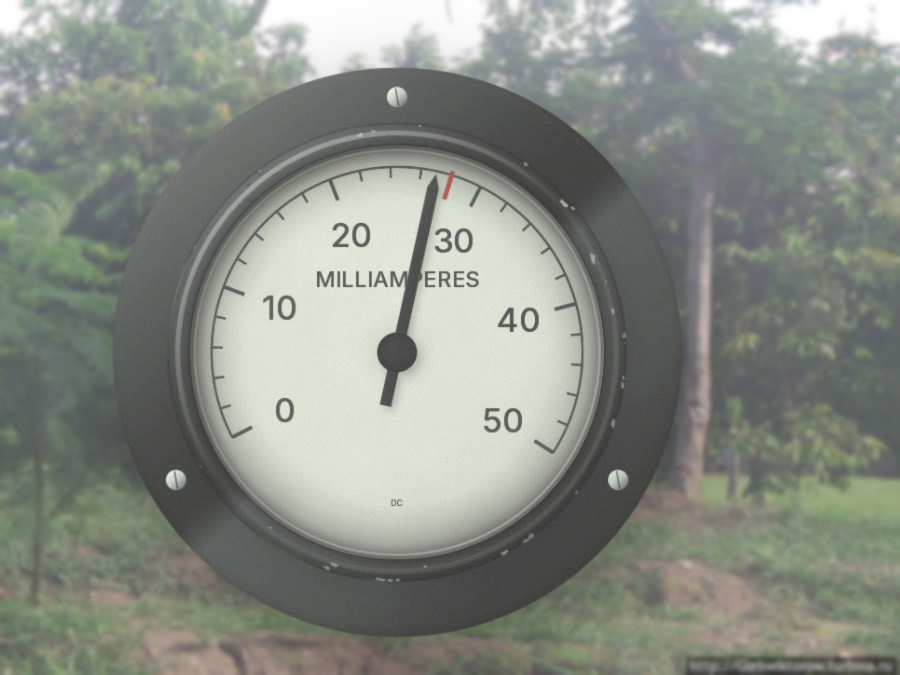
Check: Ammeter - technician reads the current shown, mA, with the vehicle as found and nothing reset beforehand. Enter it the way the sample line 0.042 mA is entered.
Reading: 27 mA
